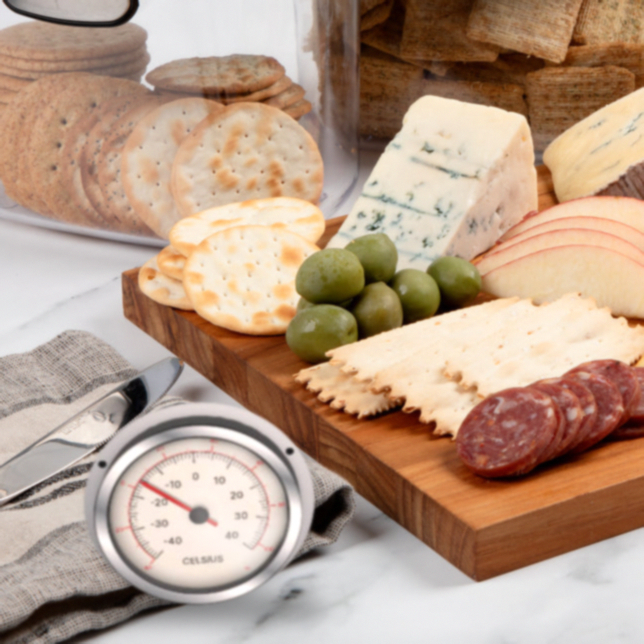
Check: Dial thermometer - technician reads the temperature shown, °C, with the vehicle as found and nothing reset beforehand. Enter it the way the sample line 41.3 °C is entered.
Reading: -15 °C
